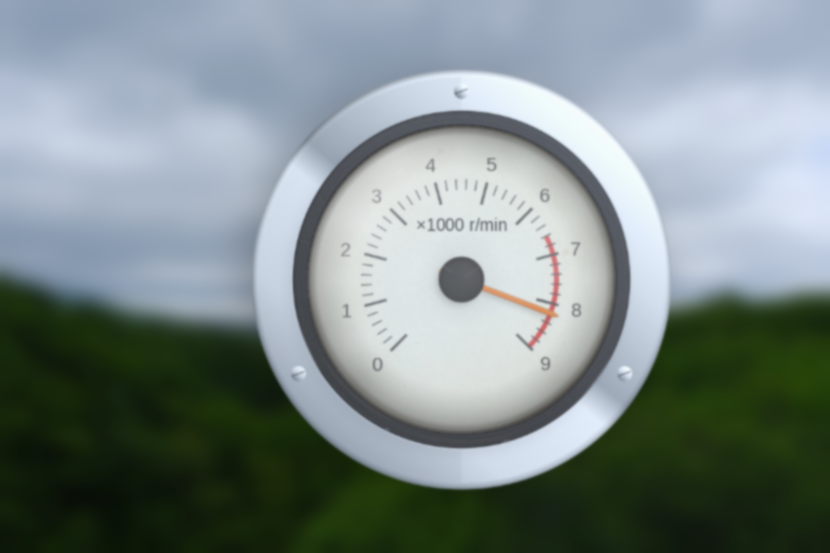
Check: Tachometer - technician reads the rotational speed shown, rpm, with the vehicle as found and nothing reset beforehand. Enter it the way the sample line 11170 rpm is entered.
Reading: 8200 rpm
